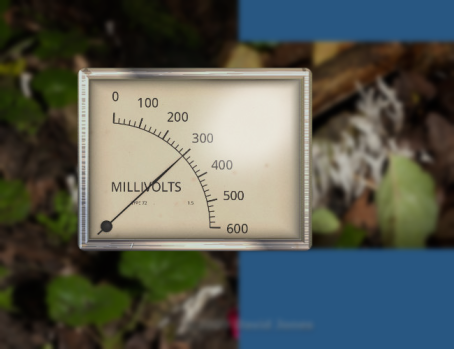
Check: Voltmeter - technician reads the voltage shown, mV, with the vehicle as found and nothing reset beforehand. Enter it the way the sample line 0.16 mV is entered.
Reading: 300 mV
